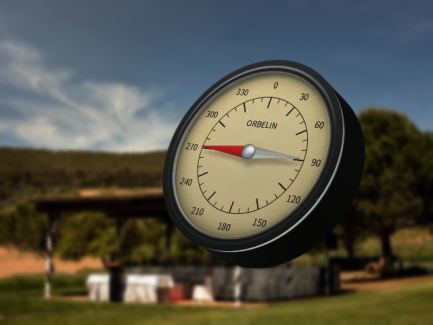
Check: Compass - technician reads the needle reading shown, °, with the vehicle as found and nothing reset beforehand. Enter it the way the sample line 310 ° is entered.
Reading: 270 °
